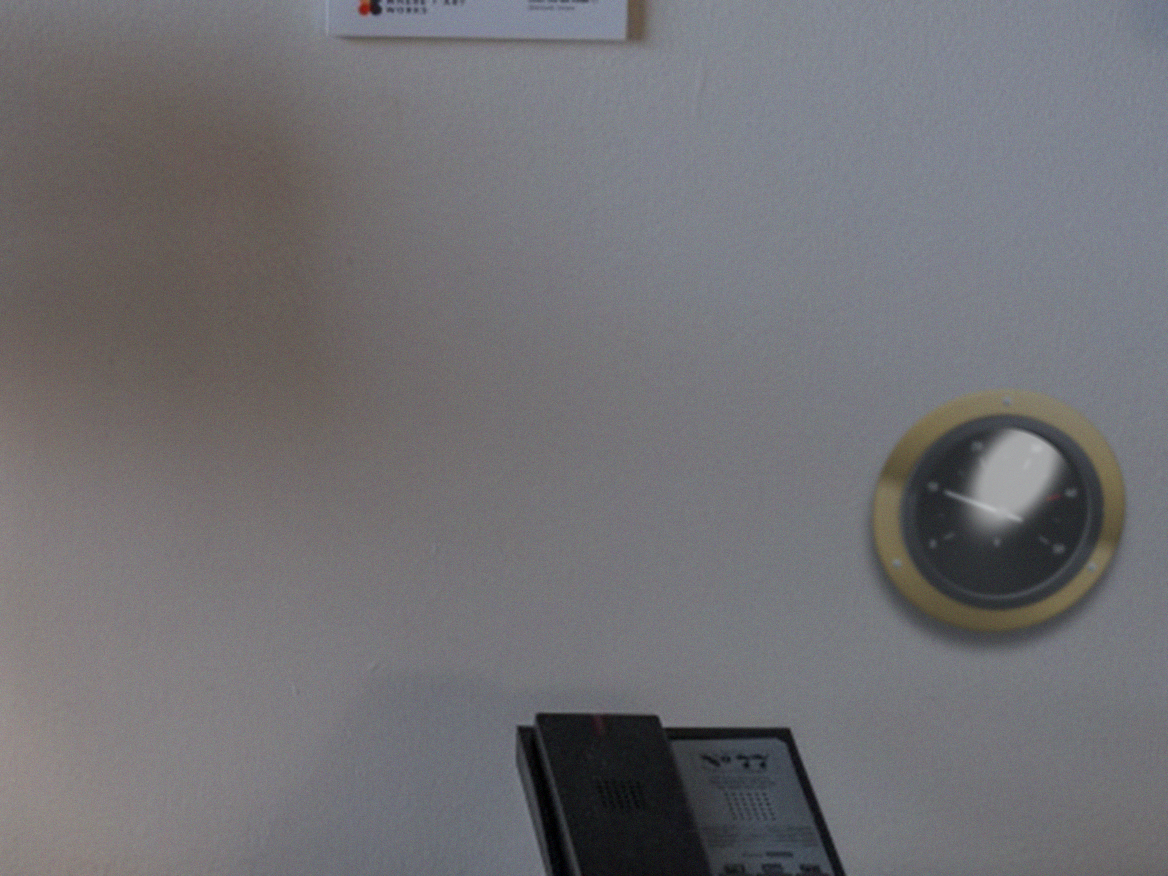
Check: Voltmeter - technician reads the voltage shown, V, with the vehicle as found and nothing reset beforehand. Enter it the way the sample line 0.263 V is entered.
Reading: 10 V
